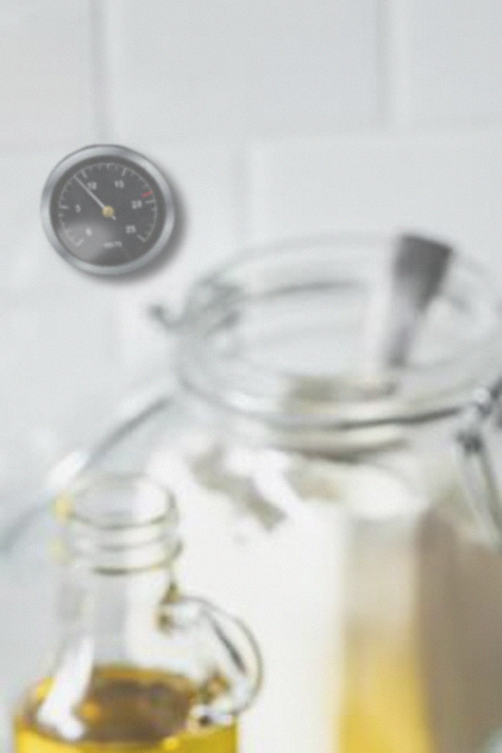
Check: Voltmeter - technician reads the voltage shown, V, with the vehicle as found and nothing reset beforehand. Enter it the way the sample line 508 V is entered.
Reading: 9 V
